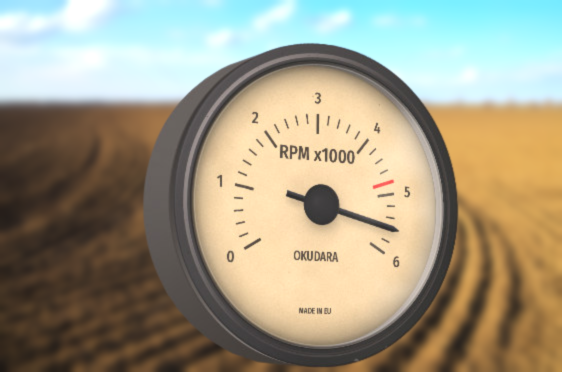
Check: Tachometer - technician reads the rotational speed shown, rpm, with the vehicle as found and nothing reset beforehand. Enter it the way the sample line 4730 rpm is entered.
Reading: 5600 rpm
